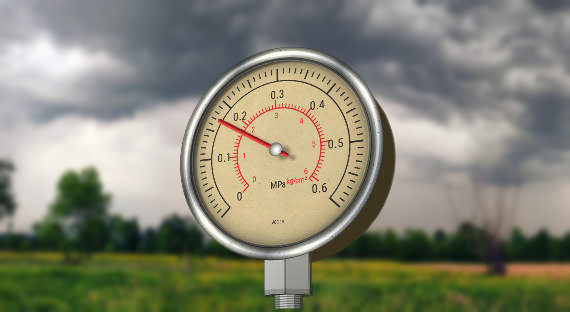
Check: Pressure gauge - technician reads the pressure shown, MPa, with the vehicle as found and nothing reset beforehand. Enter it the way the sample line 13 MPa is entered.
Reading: 0.17 MPa
